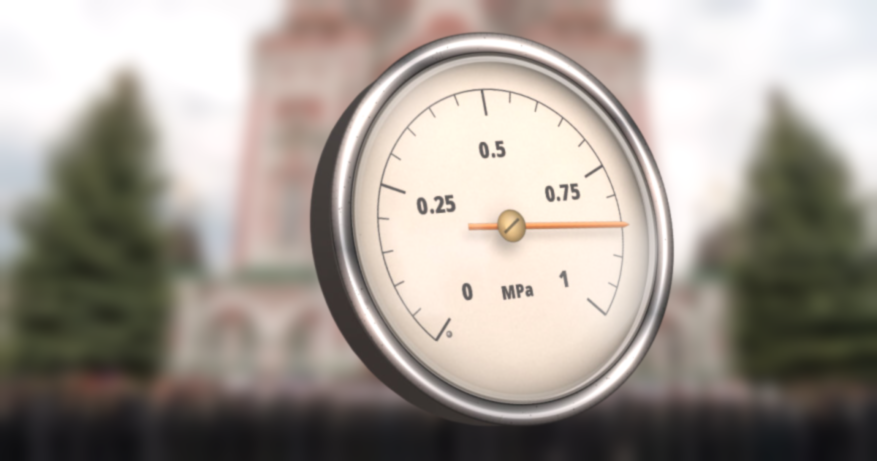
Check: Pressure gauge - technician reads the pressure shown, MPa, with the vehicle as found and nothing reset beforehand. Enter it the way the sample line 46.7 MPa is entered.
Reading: 0.85 MPa
